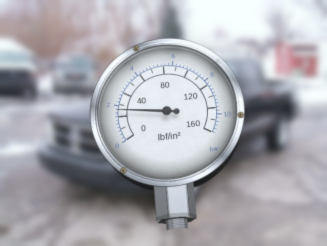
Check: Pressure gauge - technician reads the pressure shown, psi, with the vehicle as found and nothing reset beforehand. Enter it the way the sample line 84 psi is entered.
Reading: 25 psi
